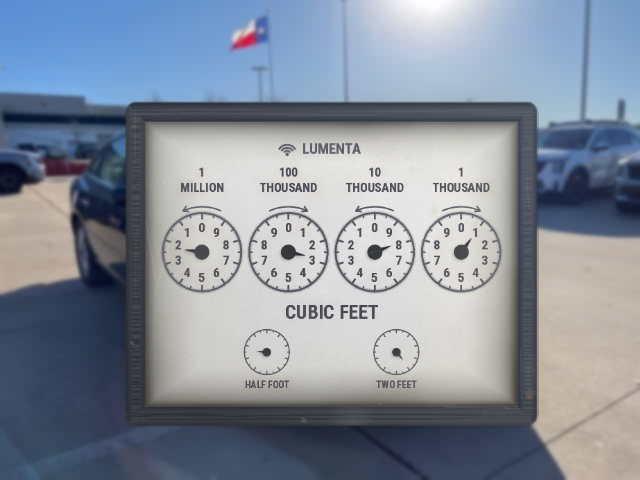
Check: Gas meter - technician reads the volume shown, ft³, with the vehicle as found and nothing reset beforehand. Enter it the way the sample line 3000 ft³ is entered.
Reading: 228100 ft³
